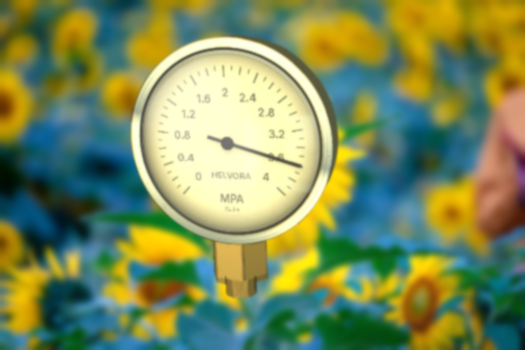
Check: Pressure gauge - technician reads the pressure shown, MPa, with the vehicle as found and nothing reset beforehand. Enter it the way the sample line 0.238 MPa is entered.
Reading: 3.6 MPa
